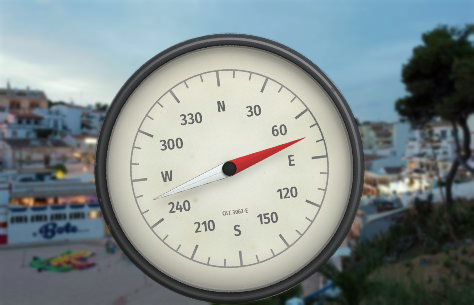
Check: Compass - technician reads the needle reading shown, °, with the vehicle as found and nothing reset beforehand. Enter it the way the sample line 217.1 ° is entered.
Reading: 75 °
